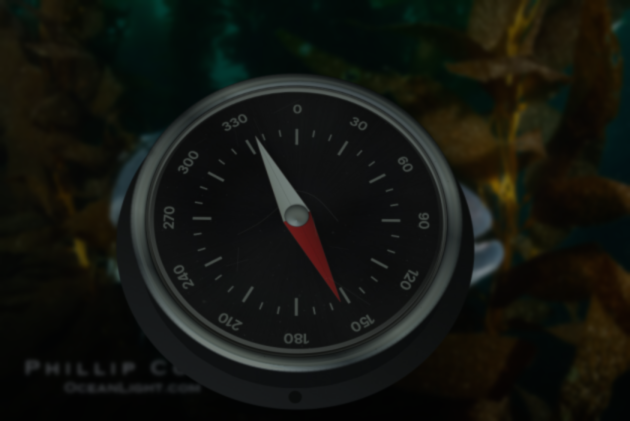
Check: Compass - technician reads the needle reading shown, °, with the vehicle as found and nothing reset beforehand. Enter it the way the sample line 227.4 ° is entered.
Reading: 155 °
